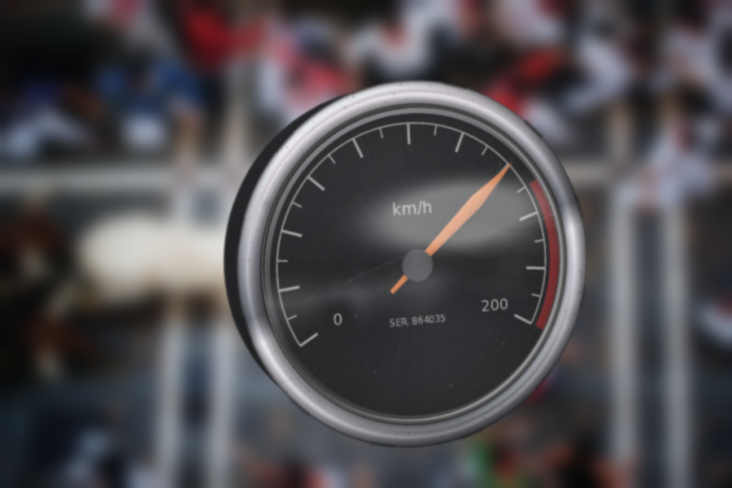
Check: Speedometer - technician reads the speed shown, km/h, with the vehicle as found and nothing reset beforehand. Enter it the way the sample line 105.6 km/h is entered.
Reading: 140 km/h
